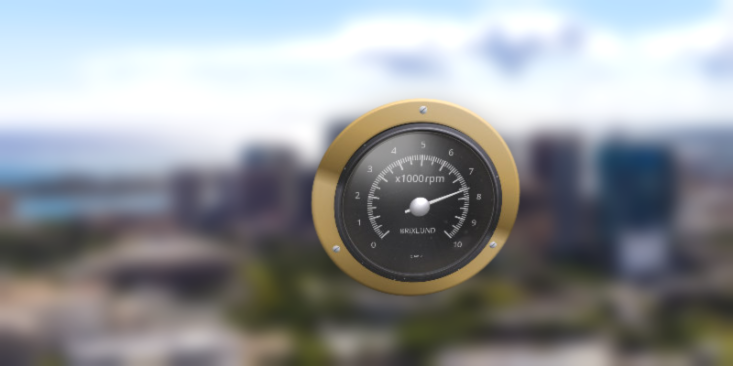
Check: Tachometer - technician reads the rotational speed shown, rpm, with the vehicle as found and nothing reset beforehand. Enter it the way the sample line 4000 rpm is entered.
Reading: 7500 rpm
